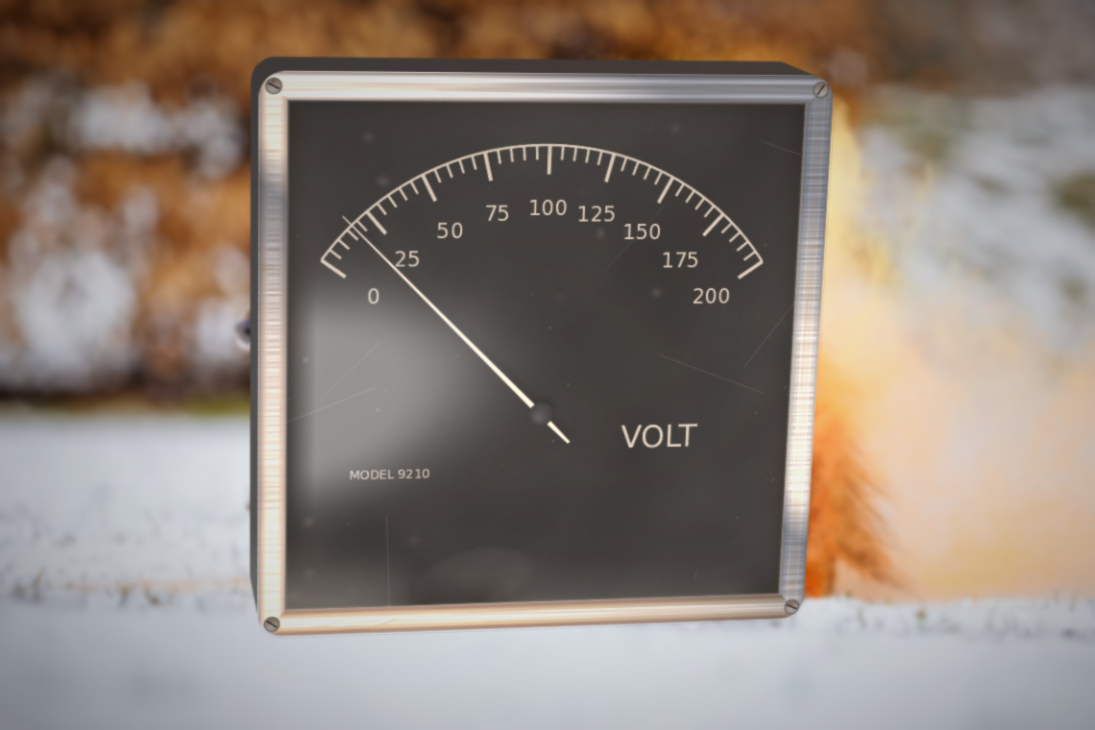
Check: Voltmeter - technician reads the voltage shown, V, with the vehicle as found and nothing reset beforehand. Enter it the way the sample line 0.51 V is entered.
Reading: 17.5 V
